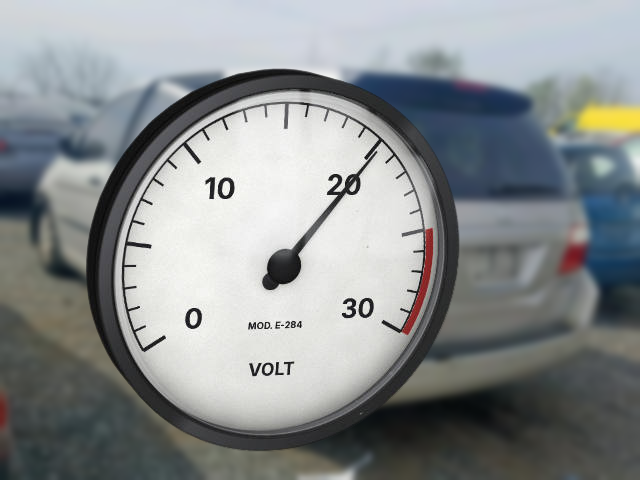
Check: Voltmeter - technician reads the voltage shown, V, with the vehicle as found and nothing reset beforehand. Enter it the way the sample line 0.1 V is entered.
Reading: 20 V
